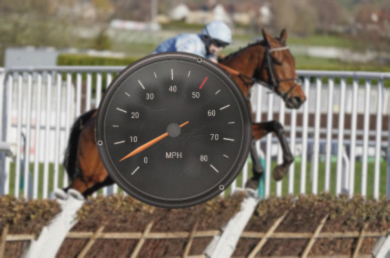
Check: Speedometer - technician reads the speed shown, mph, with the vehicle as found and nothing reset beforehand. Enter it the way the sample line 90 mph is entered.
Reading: 5 mph
